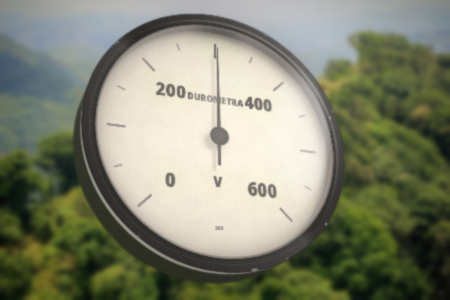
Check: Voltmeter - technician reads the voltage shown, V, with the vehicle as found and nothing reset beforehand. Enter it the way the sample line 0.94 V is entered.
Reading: 300 V
